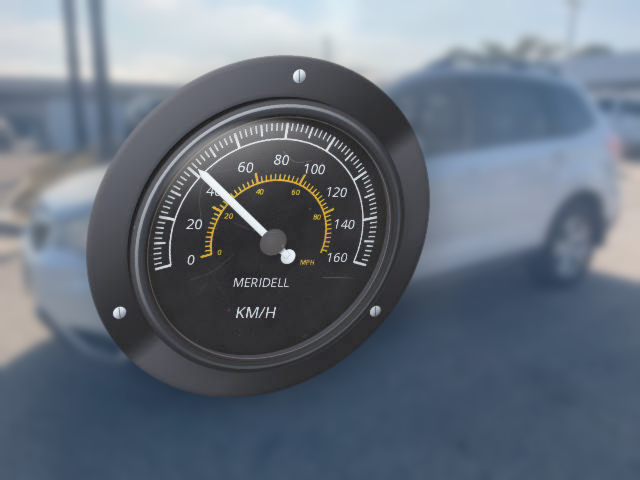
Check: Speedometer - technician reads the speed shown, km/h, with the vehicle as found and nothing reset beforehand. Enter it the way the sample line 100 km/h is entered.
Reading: 42 km/h
